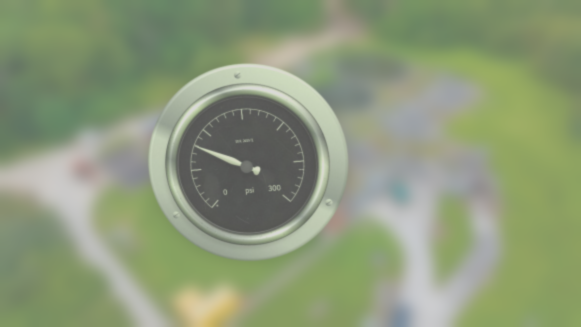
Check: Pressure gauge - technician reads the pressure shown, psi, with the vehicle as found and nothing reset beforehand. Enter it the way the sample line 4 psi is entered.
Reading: 80 psi
